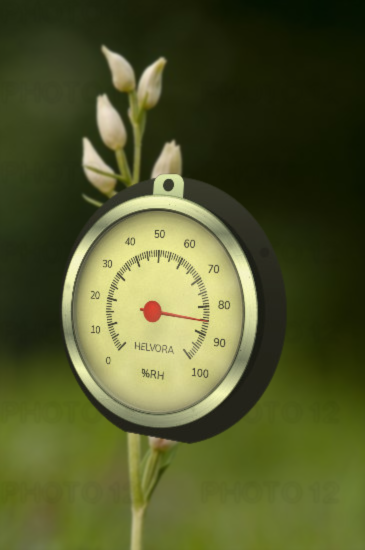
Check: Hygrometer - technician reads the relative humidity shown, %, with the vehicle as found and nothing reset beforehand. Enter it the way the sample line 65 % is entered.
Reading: 85 %
